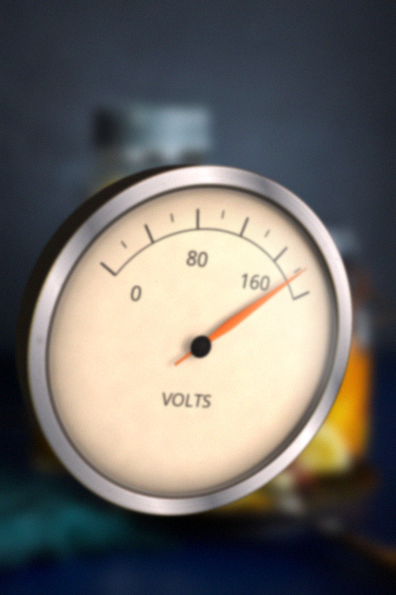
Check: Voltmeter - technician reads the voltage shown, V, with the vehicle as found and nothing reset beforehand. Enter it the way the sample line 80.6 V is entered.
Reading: 180 V
